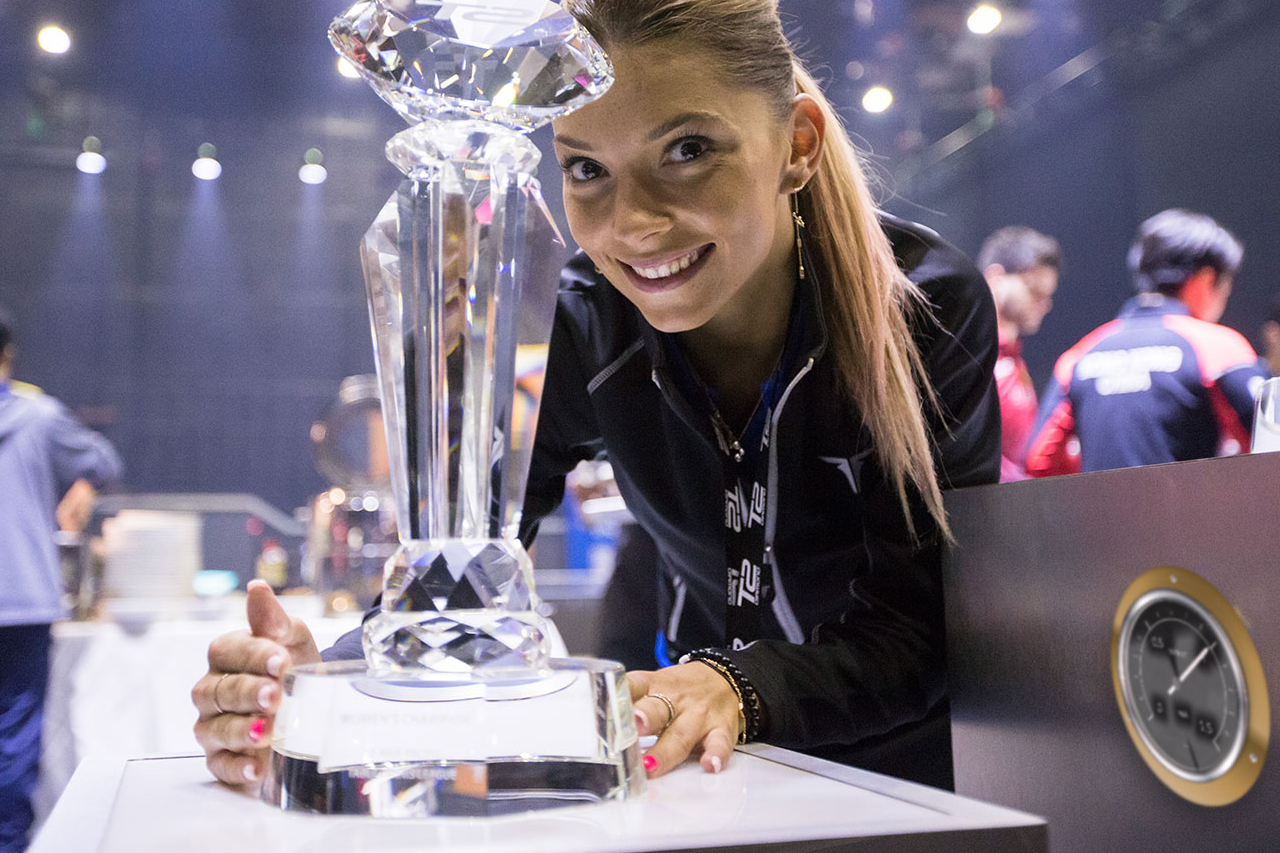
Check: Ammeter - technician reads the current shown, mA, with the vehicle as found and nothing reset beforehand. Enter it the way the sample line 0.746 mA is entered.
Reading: 1 mA
